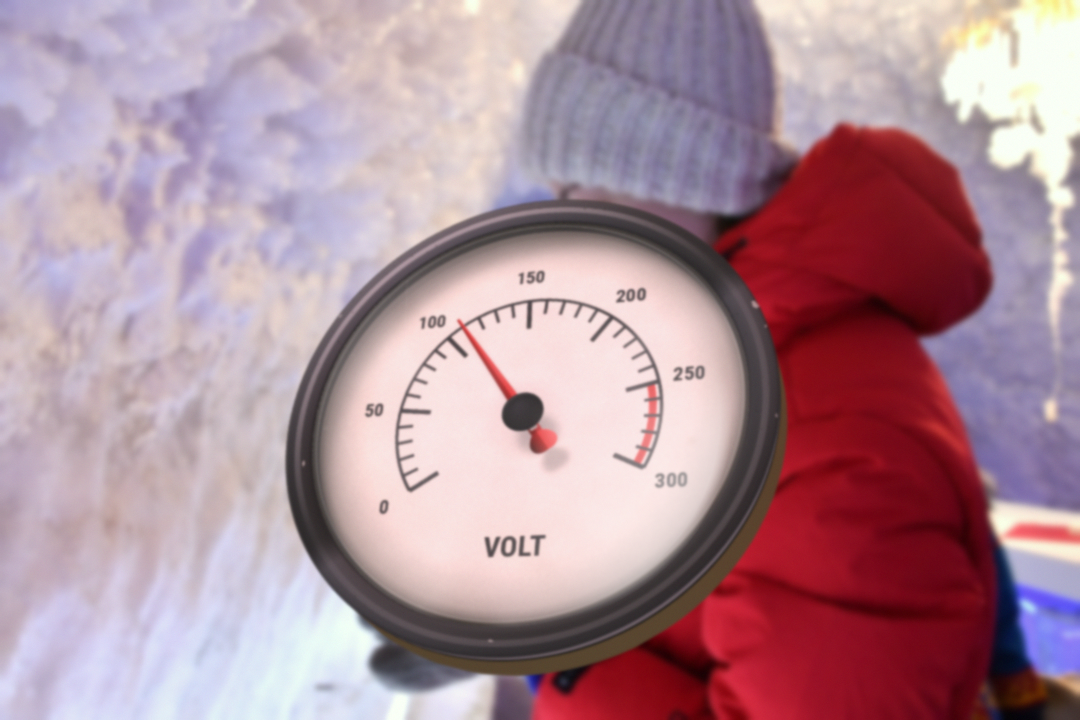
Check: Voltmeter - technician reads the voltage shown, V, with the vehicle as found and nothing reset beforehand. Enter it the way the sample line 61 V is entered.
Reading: 110 V
